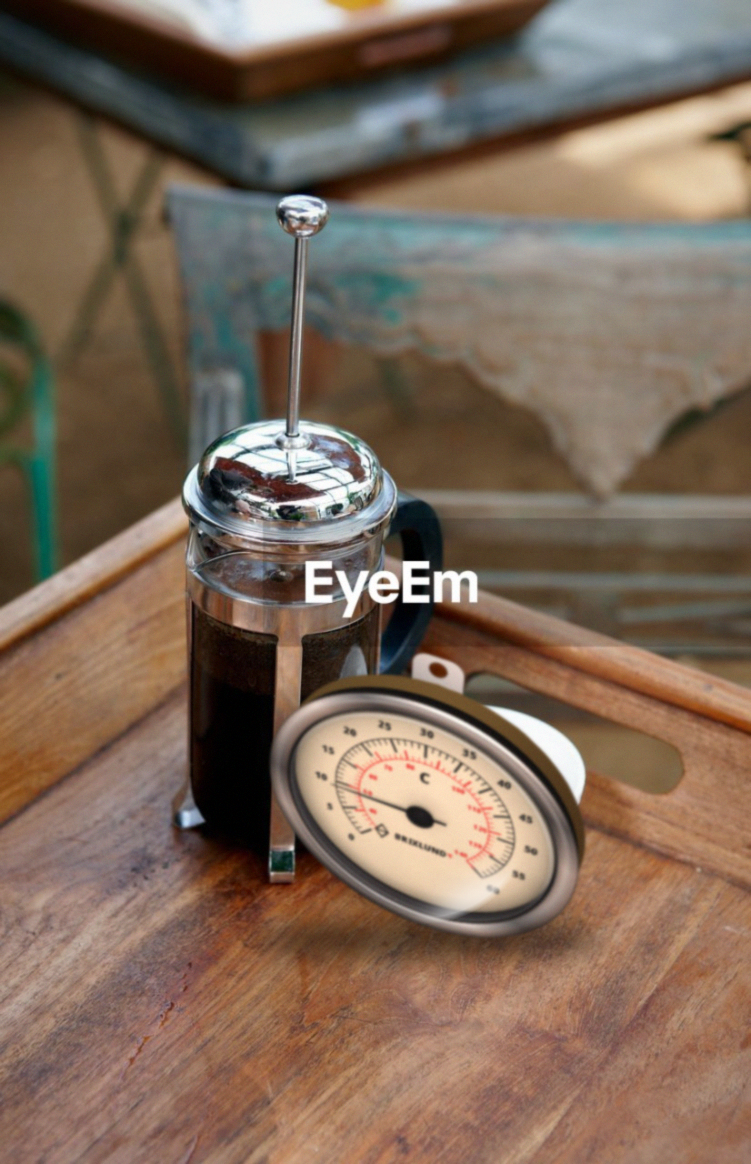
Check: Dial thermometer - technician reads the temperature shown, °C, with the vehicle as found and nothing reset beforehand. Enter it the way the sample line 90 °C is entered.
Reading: 10 °C
